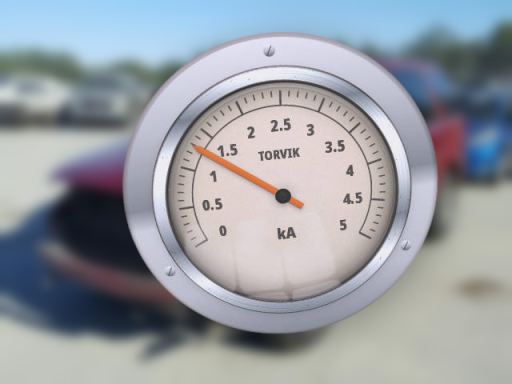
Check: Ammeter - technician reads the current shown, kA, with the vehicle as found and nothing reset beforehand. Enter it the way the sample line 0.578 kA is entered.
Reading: 1.3 kA
